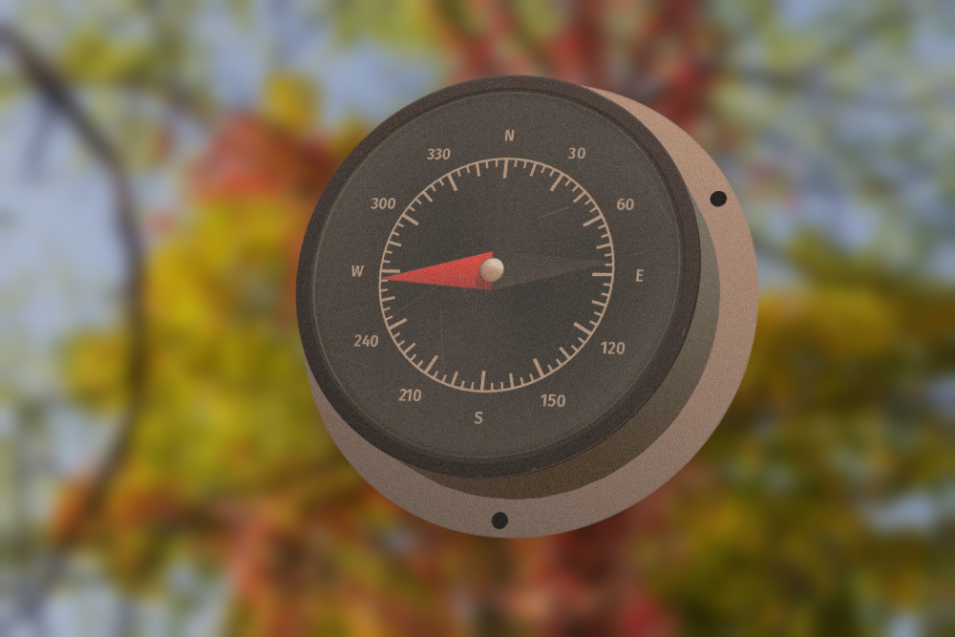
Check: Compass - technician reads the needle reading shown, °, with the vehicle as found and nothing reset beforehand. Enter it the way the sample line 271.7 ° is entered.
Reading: 265 °
